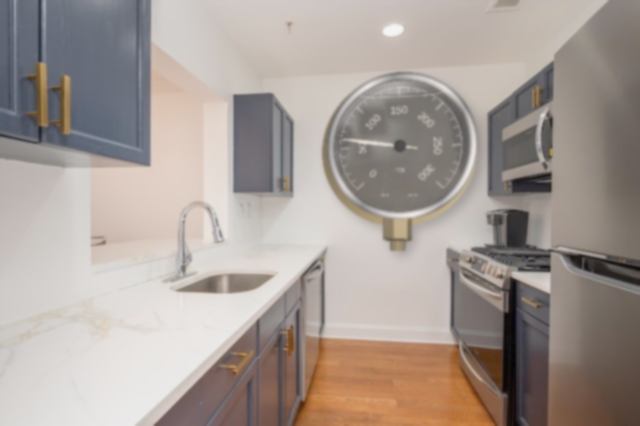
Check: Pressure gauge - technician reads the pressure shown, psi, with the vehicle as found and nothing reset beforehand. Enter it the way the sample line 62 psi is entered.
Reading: 60 psi
